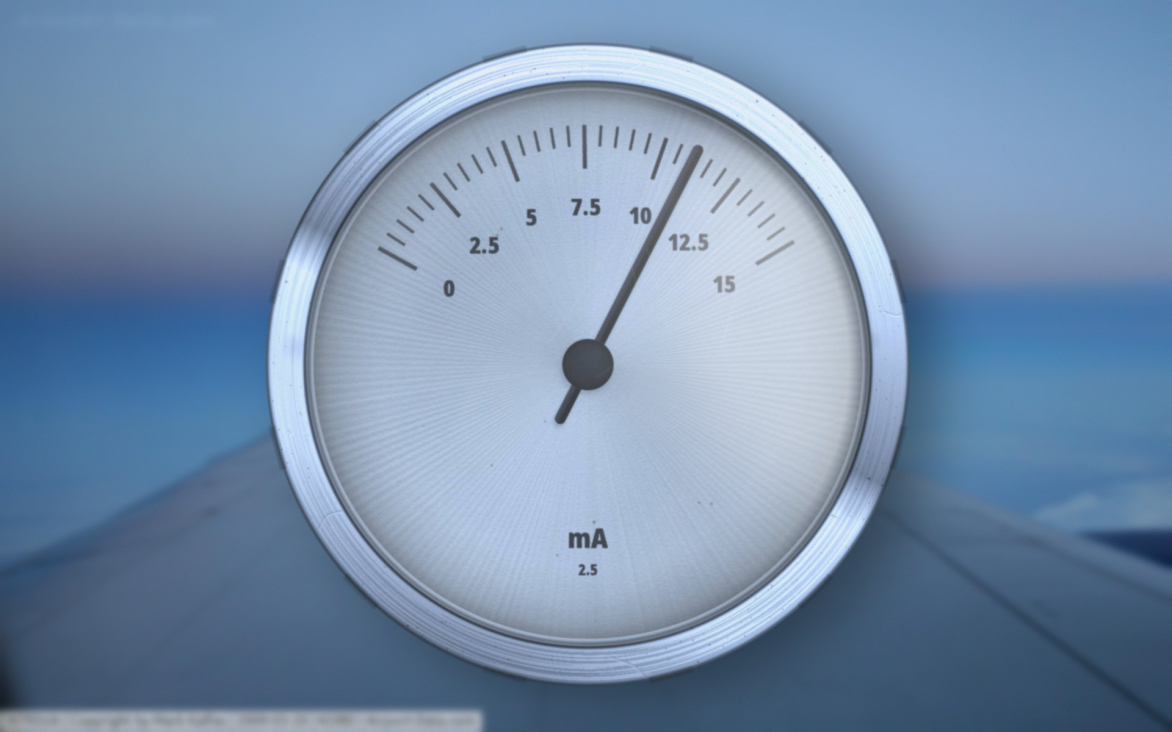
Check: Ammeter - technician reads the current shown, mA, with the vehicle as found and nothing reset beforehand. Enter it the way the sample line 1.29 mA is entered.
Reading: 11 mA
